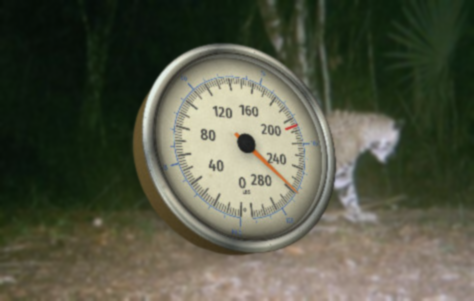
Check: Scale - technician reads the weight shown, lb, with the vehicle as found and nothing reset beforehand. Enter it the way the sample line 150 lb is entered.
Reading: 260 lb
